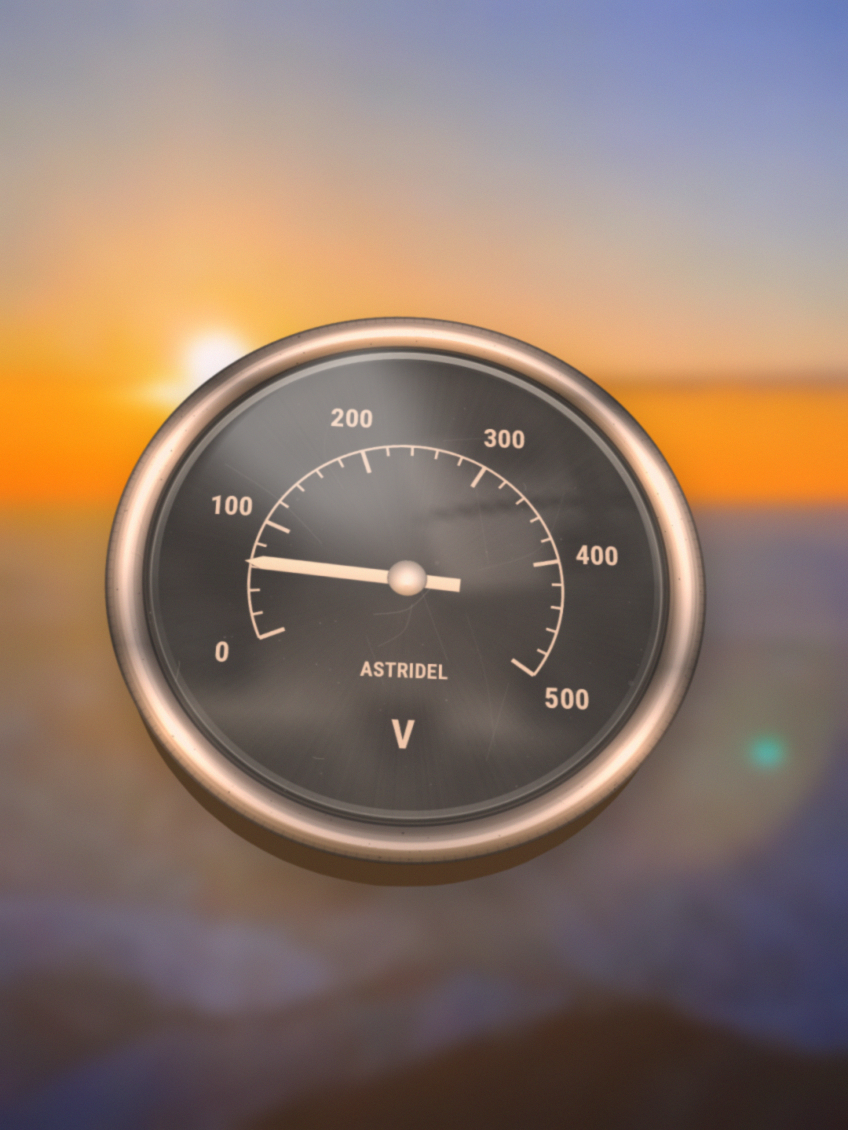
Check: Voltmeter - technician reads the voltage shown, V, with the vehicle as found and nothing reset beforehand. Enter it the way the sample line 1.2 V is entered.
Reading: 60 V
